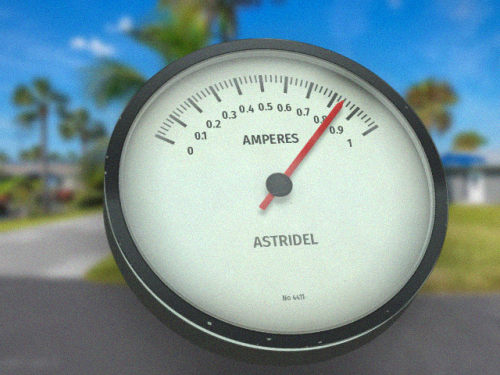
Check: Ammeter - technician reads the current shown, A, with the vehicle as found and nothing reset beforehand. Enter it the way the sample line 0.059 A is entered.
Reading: 0.84 A
